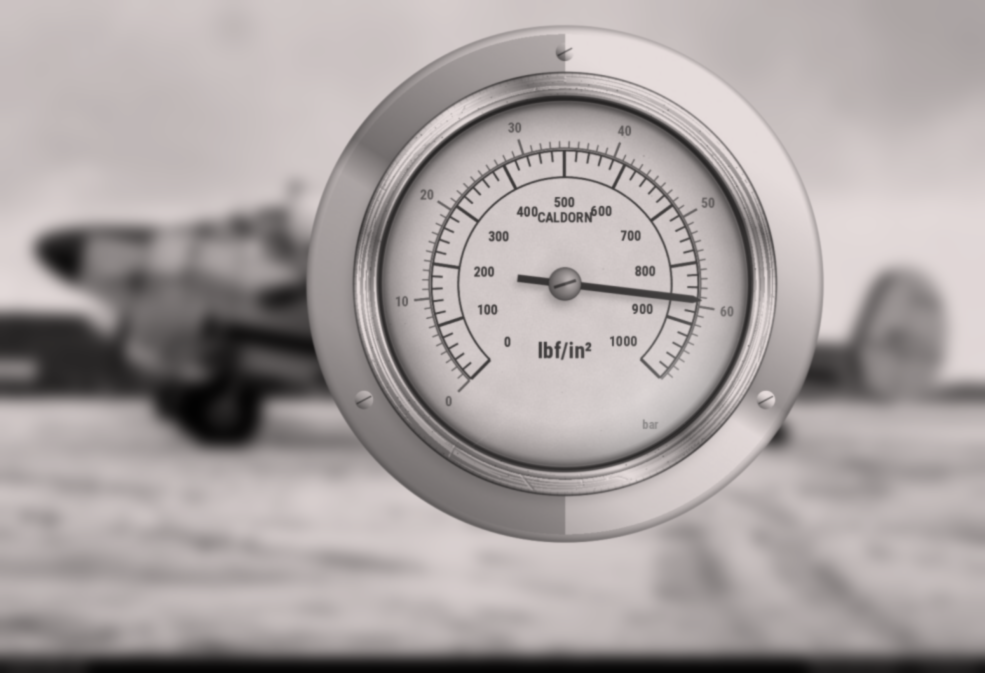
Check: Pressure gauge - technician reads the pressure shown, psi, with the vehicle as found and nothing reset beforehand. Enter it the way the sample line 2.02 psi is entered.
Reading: 860 psi
